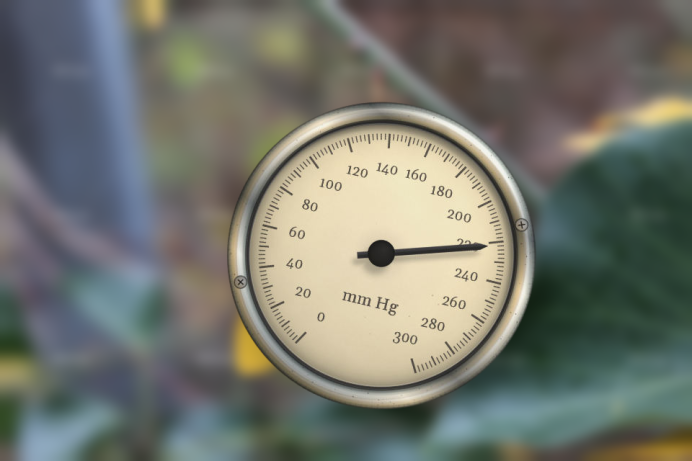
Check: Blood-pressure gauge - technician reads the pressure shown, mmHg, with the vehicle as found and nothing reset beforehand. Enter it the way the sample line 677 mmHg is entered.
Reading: 222 mmHg
